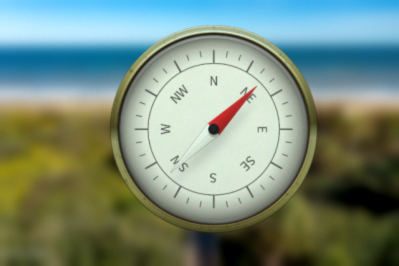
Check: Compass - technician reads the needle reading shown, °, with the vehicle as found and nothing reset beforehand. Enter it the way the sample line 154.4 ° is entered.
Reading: 45 °
